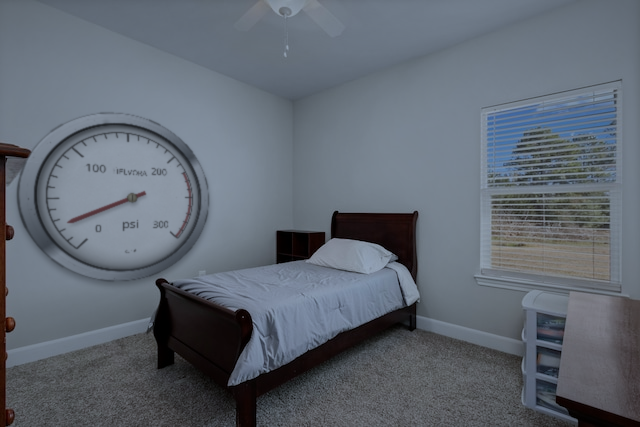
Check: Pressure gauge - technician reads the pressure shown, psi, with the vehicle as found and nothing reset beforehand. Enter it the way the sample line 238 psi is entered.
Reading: 25 psi
